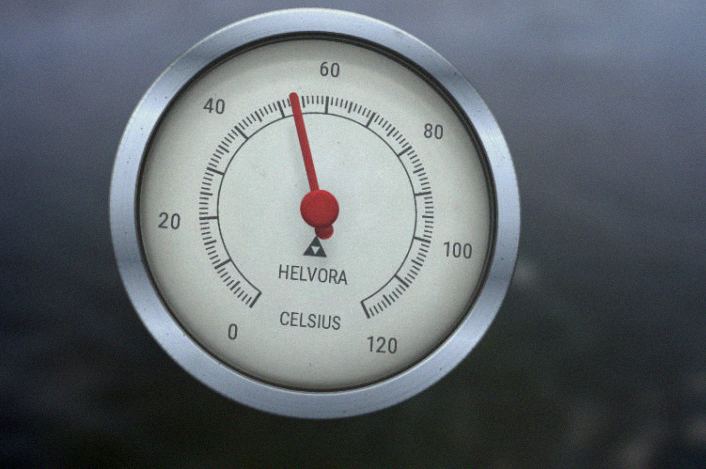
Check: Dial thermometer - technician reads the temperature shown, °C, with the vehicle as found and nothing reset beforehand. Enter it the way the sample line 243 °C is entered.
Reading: 53 °C
